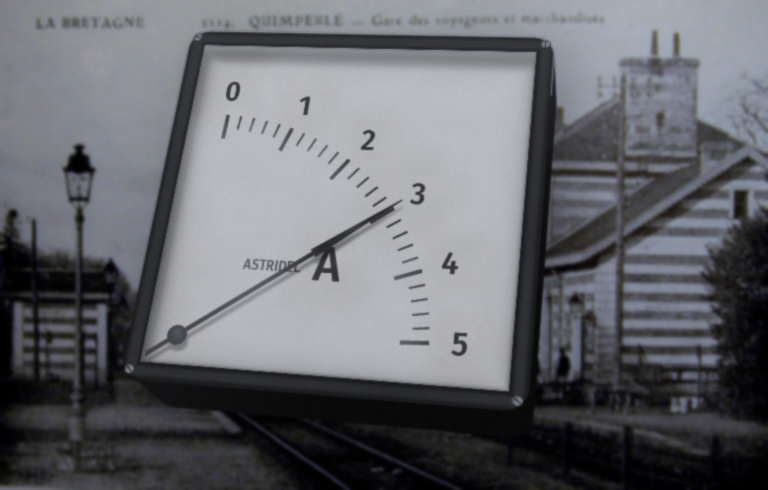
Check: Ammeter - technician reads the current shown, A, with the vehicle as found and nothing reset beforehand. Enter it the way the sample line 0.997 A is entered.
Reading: 3 A
